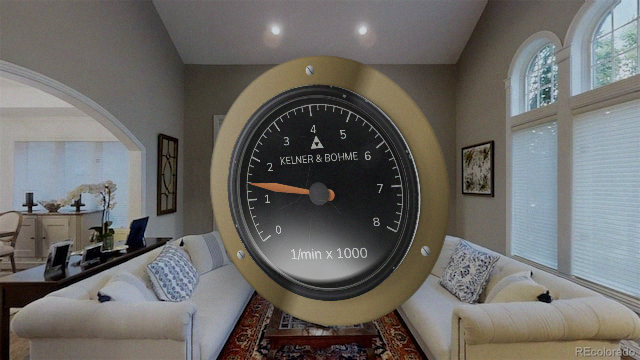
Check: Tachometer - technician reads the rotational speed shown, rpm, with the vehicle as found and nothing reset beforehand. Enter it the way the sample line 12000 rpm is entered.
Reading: 1400 rpm
